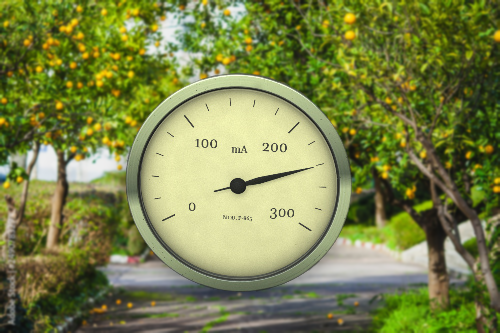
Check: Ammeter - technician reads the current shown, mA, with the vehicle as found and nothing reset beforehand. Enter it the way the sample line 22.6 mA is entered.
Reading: 240 mA
